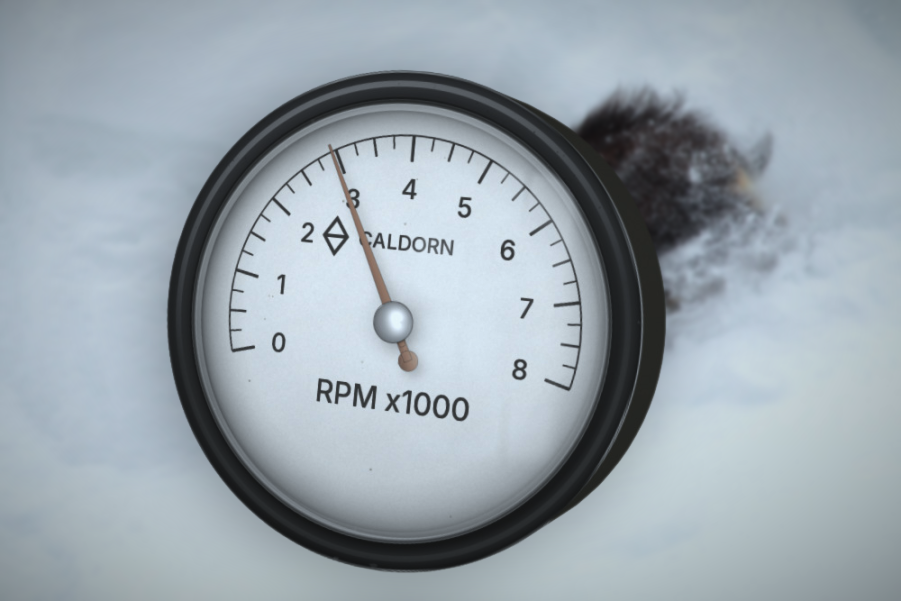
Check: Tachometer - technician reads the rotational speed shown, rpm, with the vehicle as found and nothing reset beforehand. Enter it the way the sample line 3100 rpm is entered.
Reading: 3000 rpm
